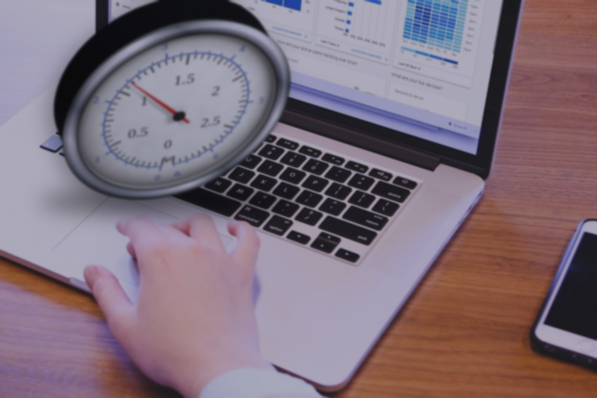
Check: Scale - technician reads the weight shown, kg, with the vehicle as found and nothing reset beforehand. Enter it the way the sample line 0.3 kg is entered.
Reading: 1.1 kg
